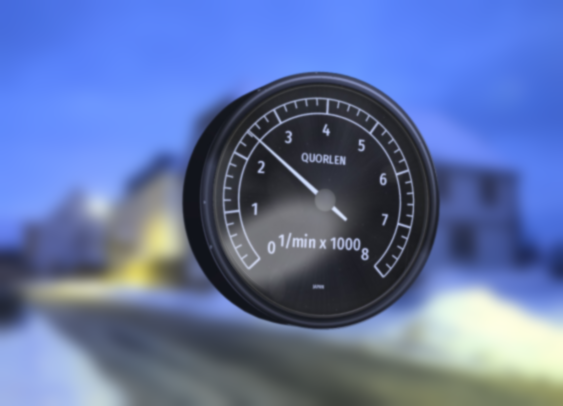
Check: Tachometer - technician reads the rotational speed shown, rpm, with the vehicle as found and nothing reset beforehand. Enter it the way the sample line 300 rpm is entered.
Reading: 2400 rpm
